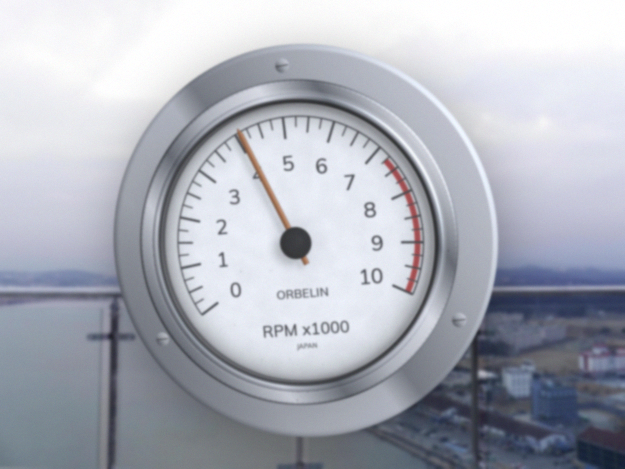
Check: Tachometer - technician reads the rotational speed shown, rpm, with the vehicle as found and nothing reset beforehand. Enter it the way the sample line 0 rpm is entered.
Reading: 4125 rpm
